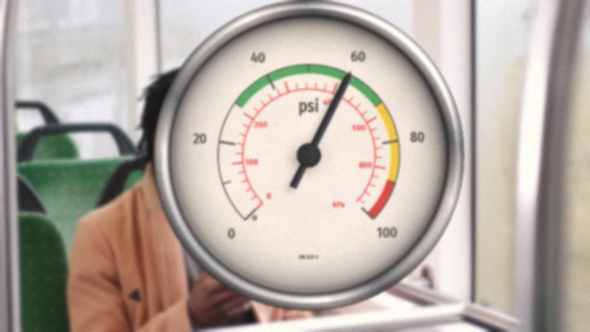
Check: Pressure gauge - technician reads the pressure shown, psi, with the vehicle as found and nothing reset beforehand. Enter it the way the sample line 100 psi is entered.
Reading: 60 psi
